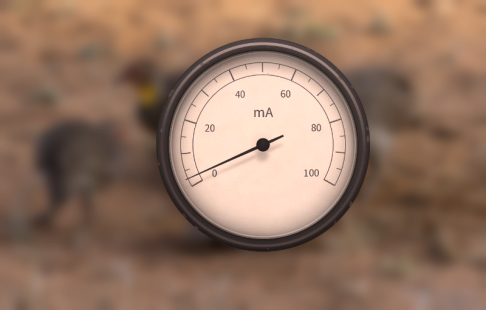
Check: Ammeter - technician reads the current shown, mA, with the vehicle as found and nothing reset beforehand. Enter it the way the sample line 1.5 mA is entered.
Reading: 2.5 mA
